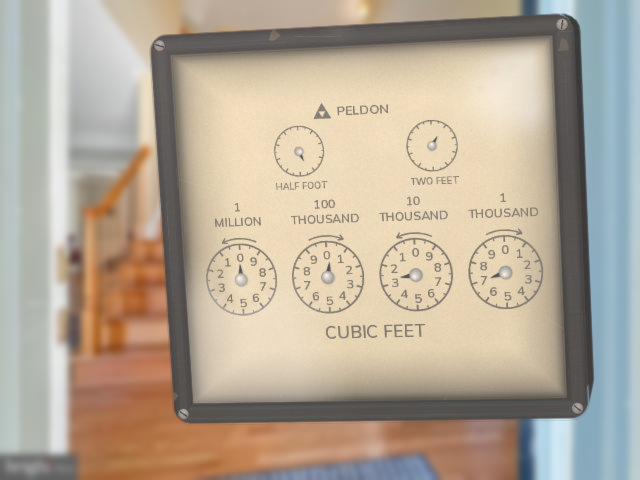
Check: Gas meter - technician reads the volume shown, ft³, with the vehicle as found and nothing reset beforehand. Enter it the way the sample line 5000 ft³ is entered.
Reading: 2700 ft³
